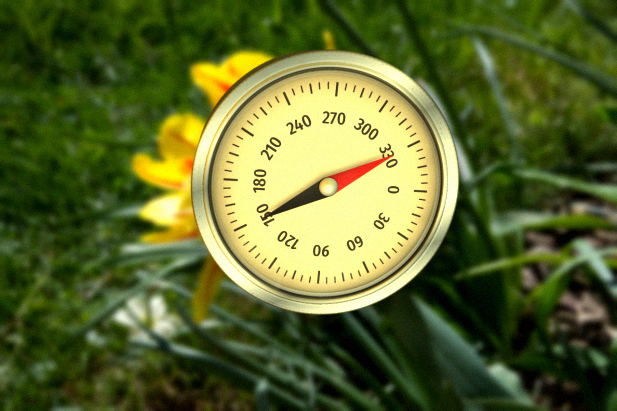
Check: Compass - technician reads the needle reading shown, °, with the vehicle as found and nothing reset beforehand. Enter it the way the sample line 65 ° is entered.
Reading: 330 °
